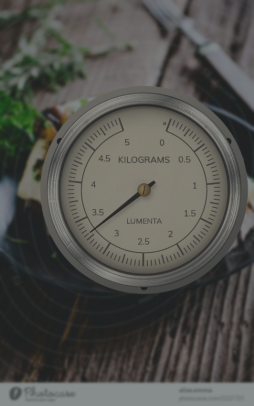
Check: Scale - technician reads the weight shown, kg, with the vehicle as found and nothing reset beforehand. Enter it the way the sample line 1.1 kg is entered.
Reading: 3.3 kg
